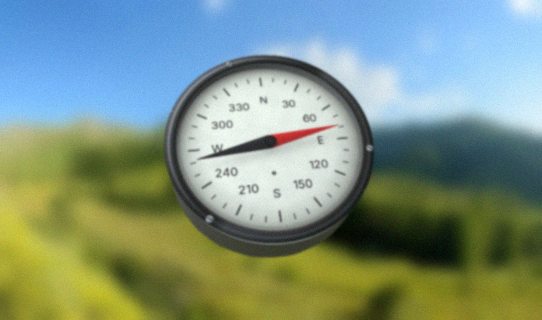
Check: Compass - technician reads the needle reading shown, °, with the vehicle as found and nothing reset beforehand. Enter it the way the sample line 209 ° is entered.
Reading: 80 °
